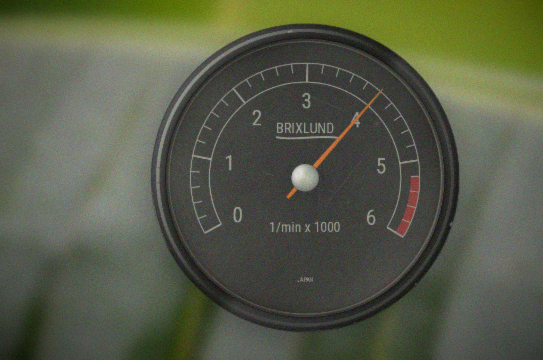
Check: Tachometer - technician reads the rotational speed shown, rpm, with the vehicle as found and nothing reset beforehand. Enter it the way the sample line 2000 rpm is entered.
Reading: 4000 rpm
